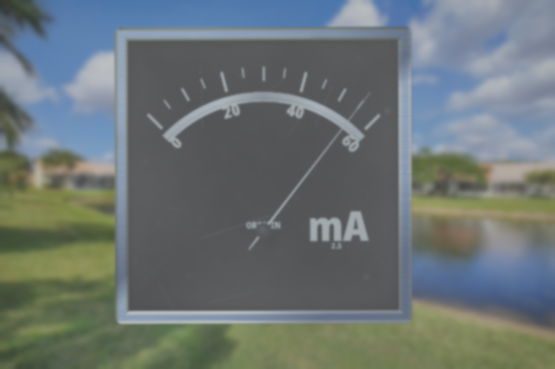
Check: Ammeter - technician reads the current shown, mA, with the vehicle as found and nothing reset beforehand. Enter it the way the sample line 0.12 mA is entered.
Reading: 55 mA
